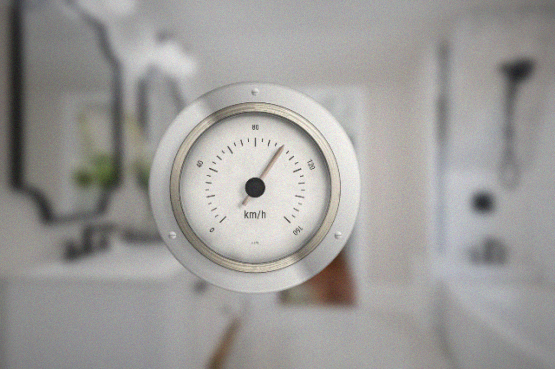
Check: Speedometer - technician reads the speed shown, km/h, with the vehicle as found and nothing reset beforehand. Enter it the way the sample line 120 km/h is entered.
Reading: 100 km/h
